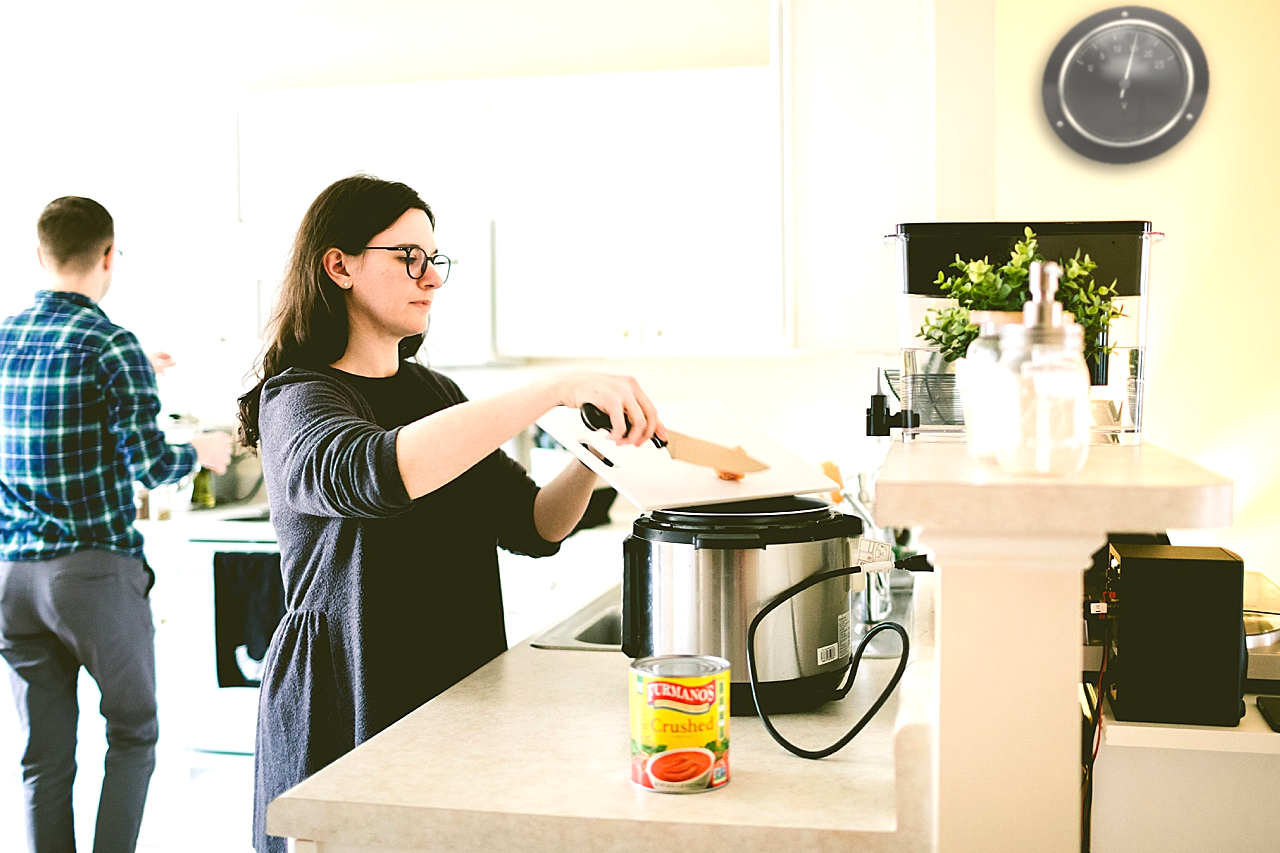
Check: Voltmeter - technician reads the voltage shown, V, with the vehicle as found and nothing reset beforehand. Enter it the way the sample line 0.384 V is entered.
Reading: 15 V
